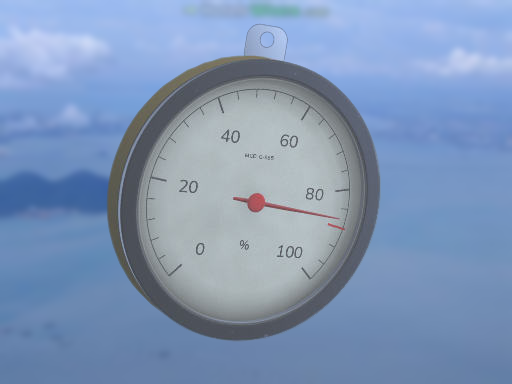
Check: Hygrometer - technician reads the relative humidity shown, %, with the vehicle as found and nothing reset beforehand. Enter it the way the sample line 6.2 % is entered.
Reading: 86 %
